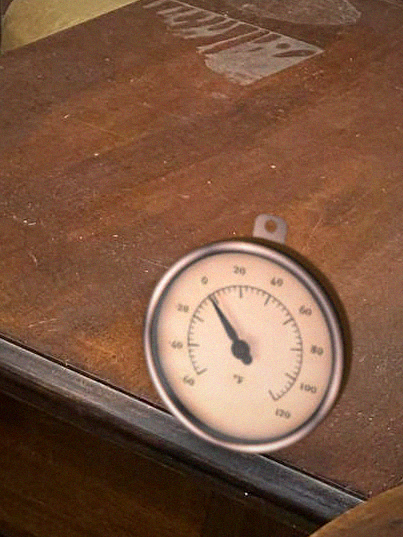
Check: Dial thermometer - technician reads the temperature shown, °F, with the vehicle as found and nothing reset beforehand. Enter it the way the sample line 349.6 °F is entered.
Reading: 0 °F
